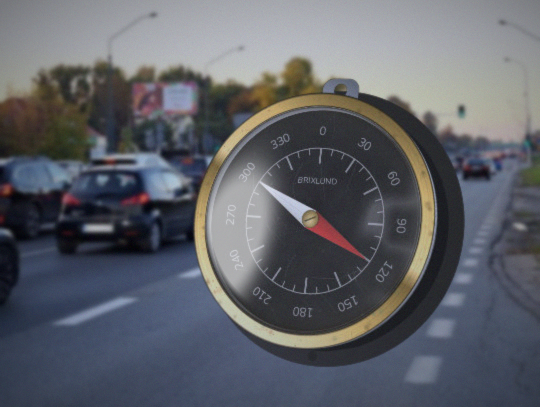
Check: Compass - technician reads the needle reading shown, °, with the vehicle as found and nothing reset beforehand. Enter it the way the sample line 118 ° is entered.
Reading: 120 °
